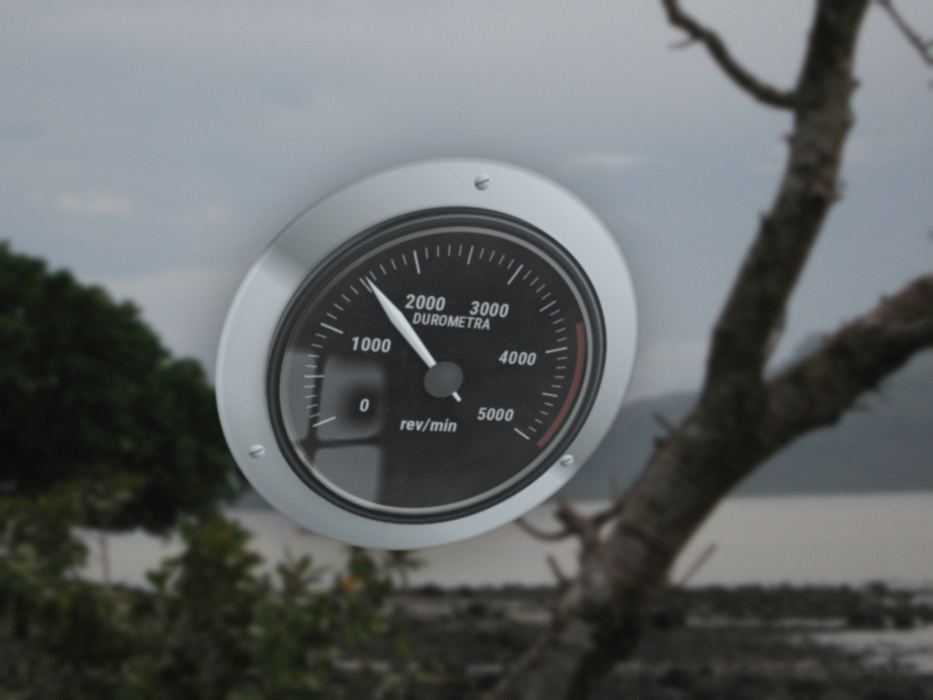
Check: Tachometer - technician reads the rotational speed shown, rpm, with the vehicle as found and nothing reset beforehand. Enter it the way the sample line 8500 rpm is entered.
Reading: 1550 rpm
